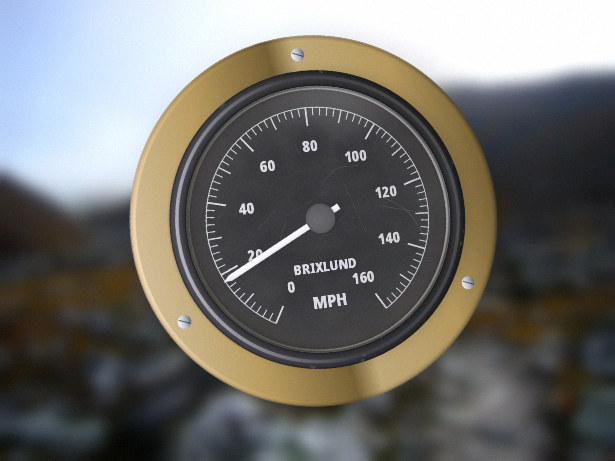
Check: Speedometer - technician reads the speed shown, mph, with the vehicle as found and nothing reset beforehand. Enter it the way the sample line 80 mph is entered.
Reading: 18 mph
